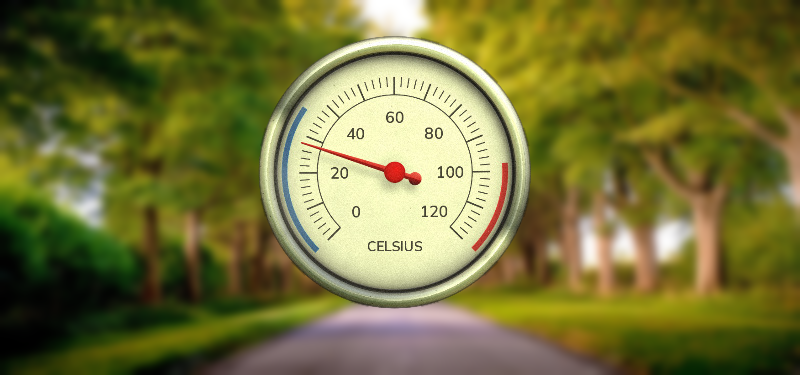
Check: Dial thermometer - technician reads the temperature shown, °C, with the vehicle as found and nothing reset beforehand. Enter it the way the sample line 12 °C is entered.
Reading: 28 °C
